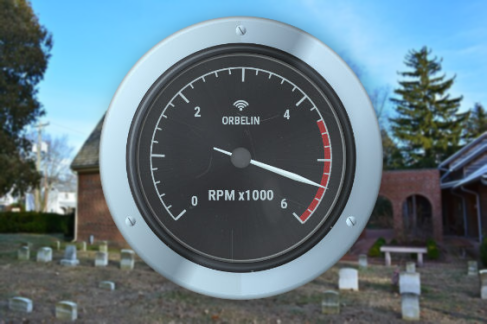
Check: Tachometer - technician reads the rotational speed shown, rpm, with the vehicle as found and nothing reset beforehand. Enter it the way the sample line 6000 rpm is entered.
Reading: 5400 rpm
